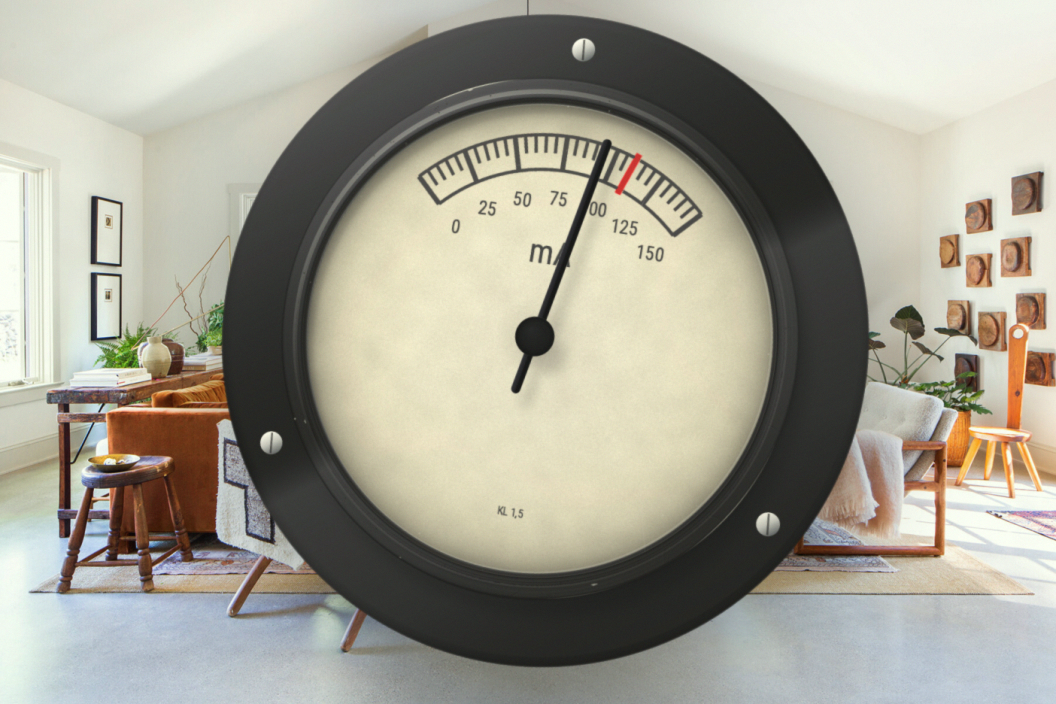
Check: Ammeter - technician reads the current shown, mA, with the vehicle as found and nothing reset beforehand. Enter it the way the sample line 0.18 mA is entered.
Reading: 95 mA
